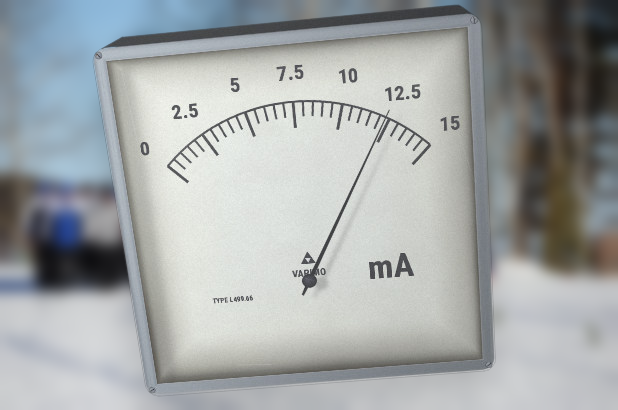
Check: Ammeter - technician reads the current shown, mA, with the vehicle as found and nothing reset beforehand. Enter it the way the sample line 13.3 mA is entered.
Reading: 12.25 mA
